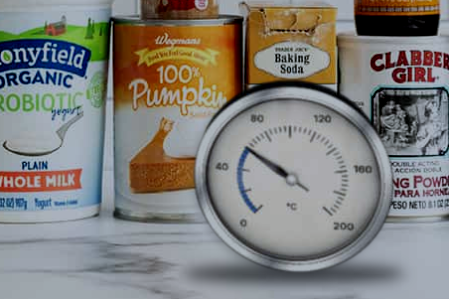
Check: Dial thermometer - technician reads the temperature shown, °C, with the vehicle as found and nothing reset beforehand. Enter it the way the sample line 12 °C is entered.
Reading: 60 °C
